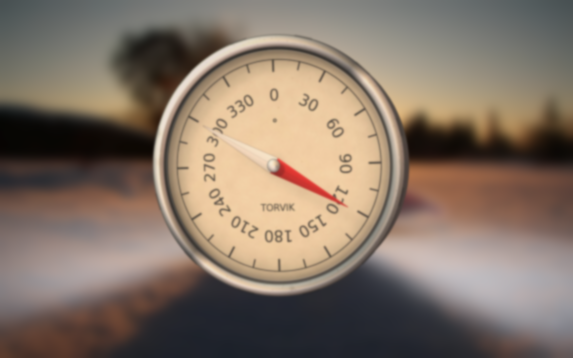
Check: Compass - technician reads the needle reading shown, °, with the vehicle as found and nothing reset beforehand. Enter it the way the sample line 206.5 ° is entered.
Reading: 120 °
